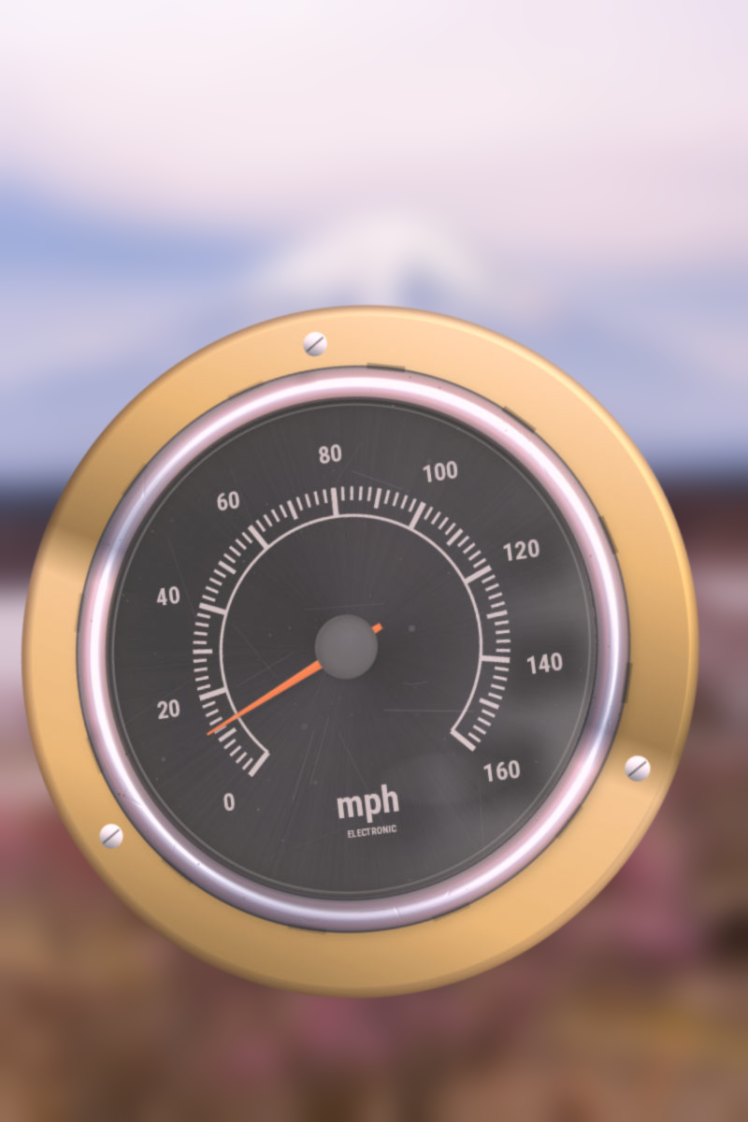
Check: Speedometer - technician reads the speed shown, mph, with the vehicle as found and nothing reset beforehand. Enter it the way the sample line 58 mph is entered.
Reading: 12 mph
